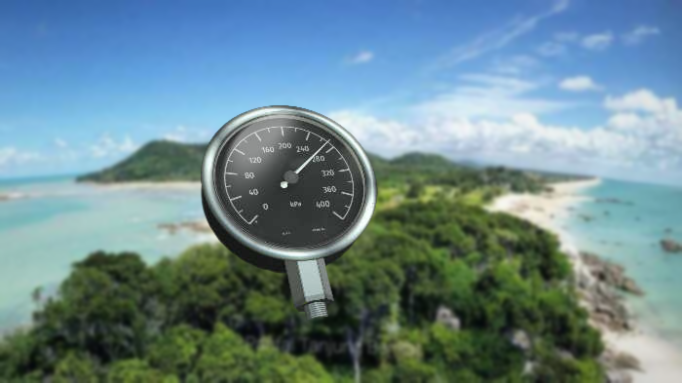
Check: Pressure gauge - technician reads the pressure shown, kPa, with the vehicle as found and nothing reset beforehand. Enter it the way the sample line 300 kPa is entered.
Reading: 270 kPa
